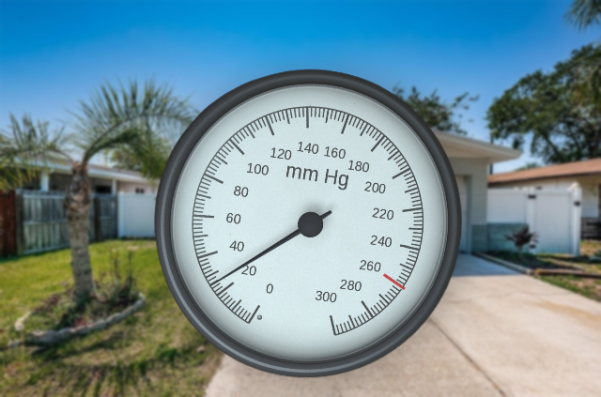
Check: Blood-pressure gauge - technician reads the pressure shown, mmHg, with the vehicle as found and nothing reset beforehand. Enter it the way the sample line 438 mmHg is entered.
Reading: 26 mmHg
